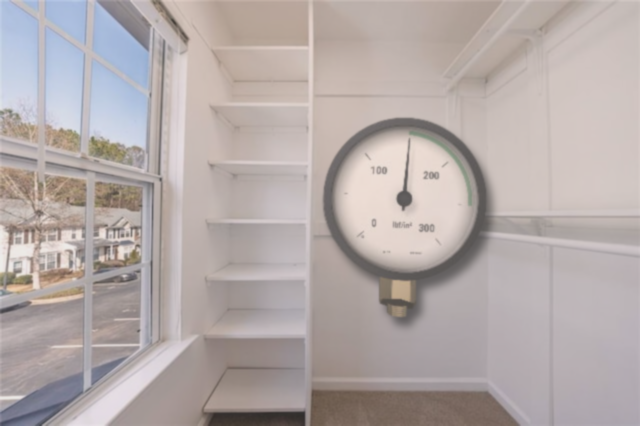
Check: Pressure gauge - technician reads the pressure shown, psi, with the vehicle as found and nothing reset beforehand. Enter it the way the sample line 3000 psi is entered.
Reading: 150 psi
